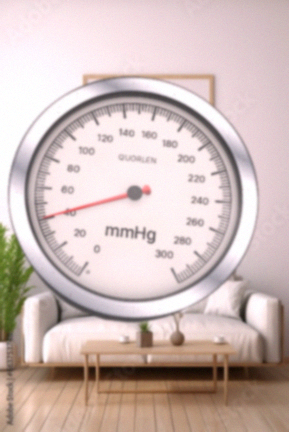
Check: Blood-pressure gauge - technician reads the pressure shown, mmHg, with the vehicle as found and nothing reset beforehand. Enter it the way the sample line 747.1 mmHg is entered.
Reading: 40 mmHg
